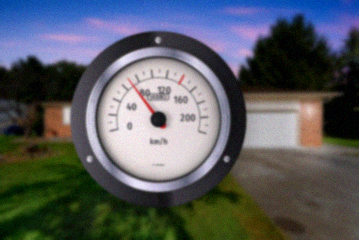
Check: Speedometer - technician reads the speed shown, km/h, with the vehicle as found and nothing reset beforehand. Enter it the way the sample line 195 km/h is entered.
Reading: 70 km/h
